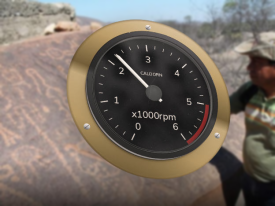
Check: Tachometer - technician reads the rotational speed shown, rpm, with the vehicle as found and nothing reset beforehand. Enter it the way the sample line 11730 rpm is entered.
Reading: 2200 rpm
